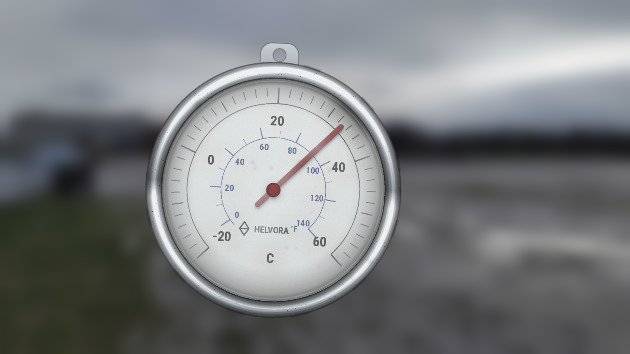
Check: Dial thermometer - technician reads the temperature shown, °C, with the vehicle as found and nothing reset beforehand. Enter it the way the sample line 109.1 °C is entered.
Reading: 33 °C
